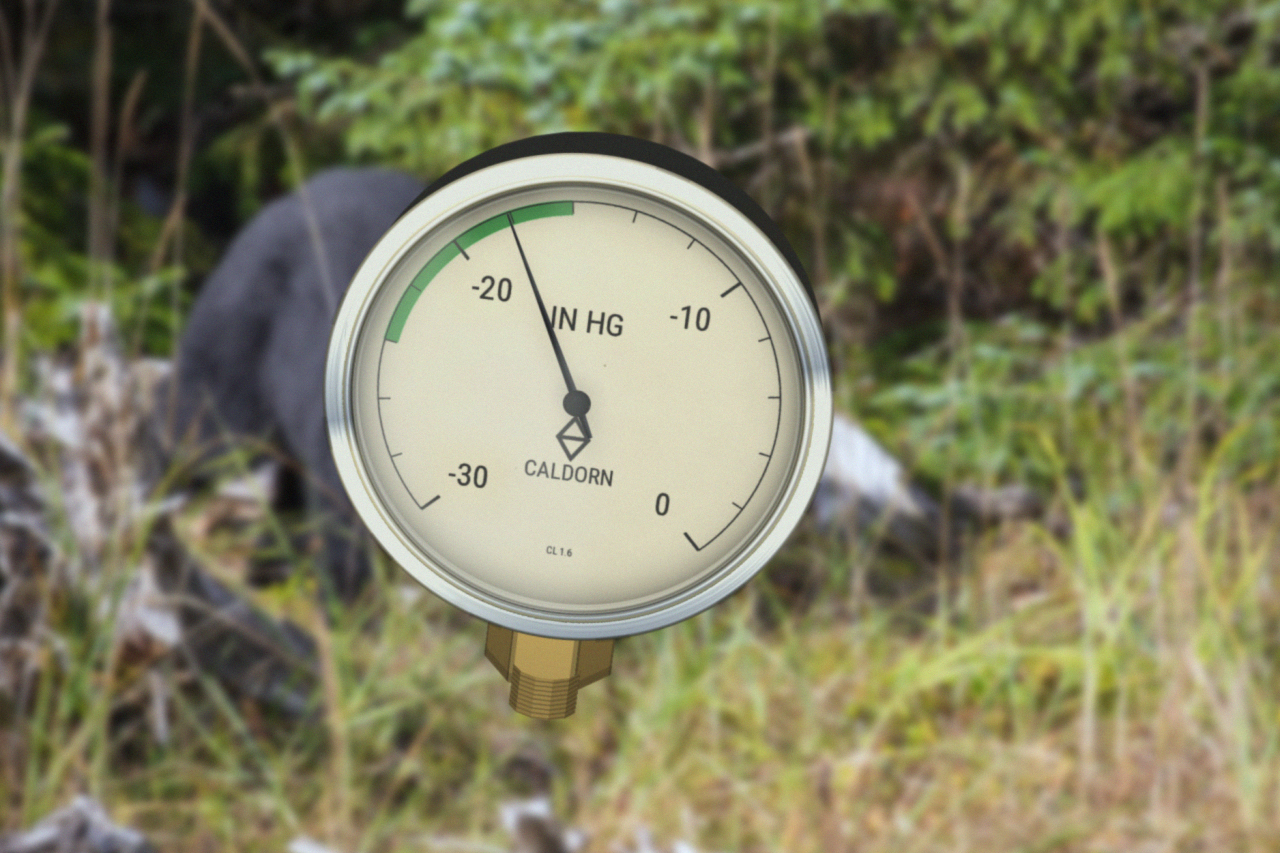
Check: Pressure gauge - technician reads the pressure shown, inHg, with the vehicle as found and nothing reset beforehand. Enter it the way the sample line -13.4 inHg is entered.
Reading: -18 inHg
